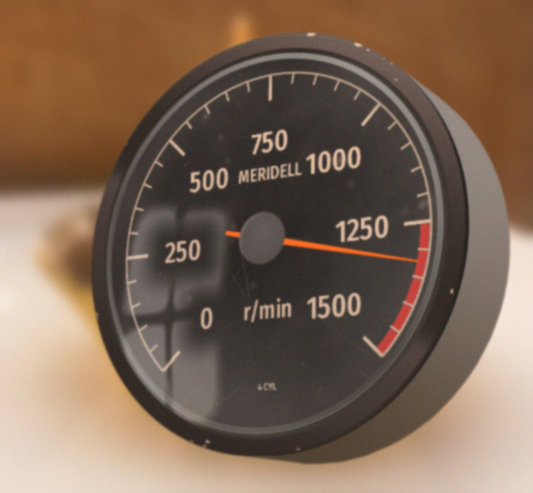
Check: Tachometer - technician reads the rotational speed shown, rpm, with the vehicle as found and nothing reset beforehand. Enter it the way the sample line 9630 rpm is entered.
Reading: 1325 rpm
